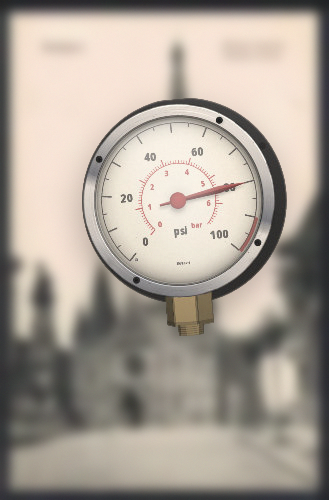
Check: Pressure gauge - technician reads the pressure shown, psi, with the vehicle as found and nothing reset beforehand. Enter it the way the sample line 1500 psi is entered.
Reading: 80 psi
